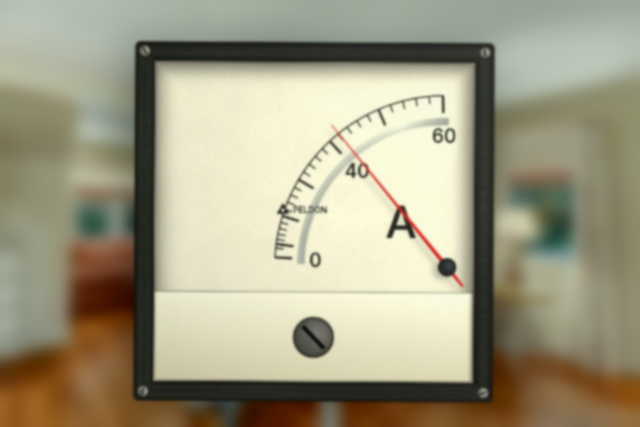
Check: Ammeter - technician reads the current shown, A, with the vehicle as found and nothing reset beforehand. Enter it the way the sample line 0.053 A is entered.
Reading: 42 A
